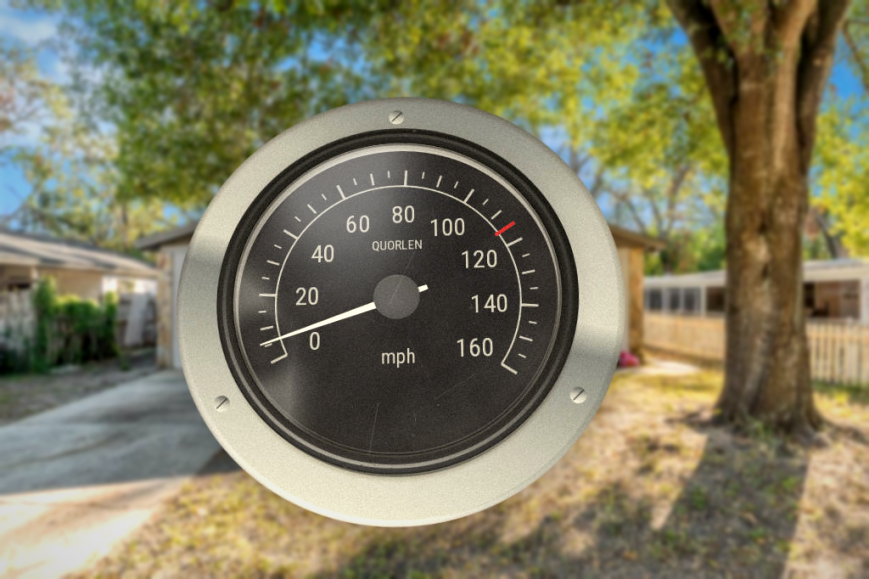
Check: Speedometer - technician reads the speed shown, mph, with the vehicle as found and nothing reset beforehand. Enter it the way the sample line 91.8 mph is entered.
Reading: 5 mph
